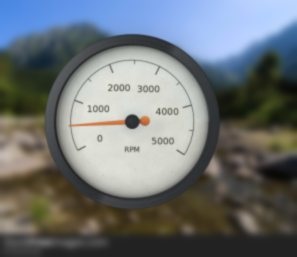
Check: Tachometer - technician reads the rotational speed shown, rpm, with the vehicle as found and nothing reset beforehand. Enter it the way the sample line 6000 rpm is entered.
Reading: 500 rpm
